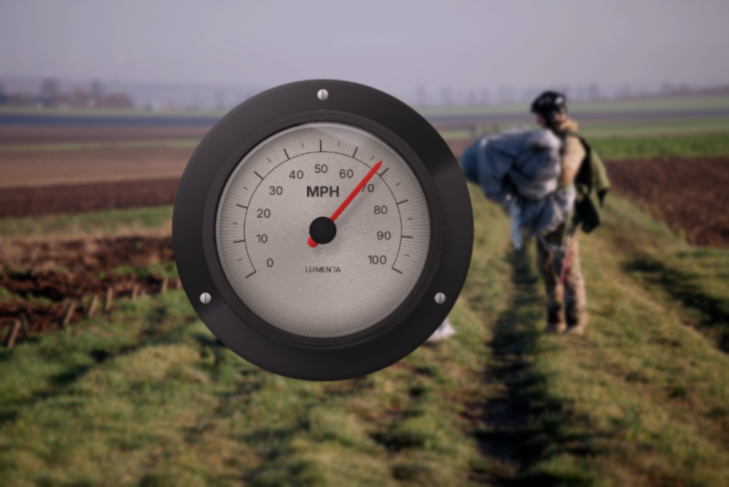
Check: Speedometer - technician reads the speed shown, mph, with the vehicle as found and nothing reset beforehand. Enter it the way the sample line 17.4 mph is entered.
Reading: 67.5 mph
